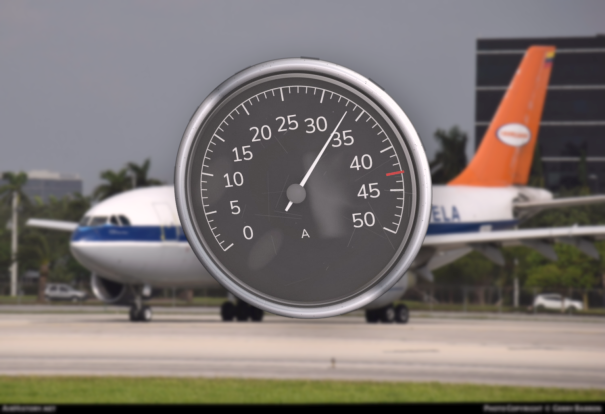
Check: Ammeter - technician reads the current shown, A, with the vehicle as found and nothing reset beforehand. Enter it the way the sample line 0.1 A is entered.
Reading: 33.5 A
